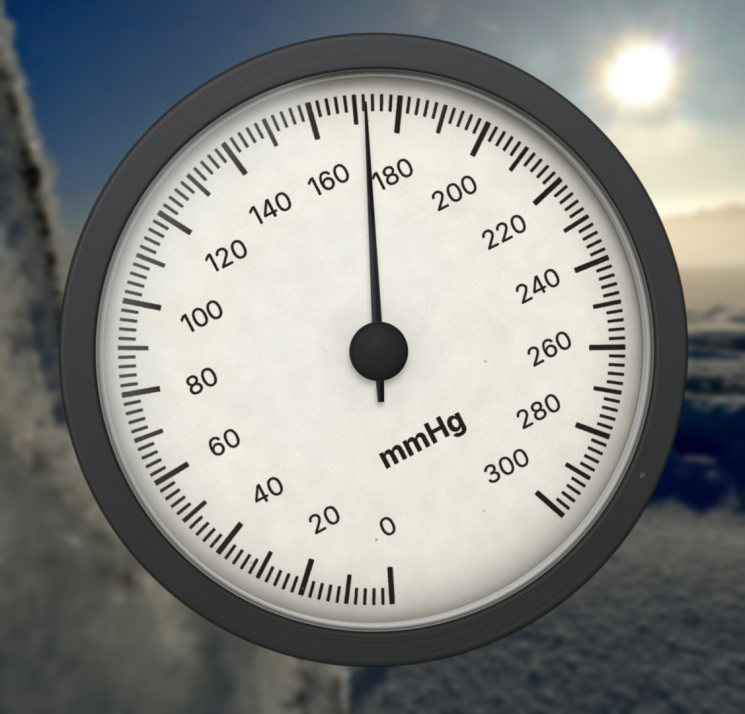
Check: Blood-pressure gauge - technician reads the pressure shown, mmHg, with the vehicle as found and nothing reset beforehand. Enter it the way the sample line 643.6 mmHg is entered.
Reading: 172 mmHg
